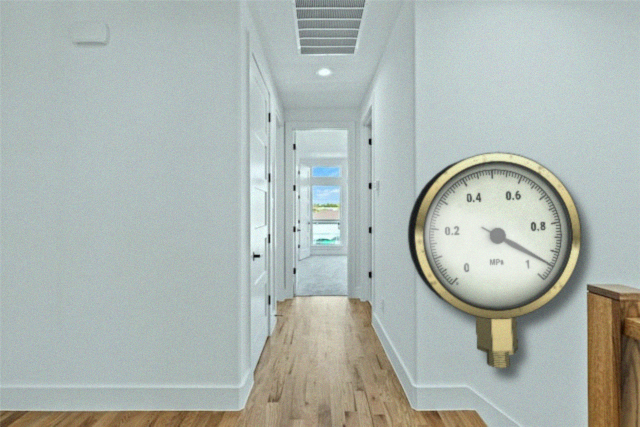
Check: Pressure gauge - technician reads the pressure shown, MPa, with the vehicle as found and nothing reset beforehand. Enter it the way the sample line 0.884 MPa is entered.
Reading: 0.95 MPa
